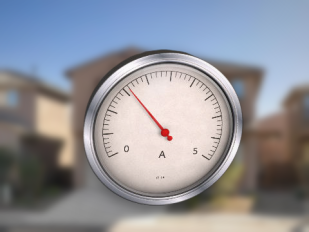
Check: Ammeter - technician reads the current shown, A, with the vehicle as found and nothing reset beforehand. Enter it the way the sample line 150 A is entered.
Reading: 1.6 A
